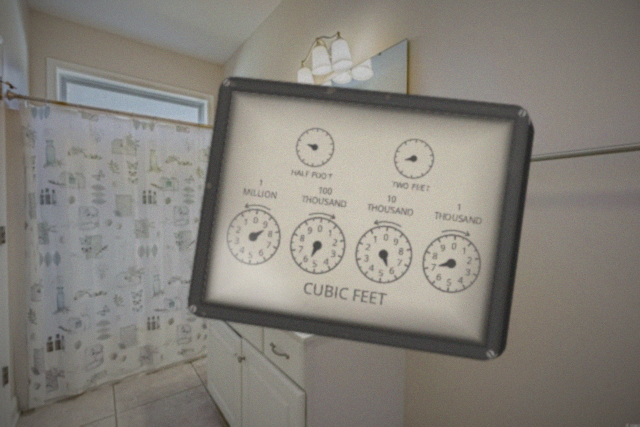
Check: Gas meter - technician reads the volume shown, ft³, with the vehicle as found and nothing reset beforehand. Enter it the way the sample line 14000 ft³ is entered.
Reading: 855700 ft³
